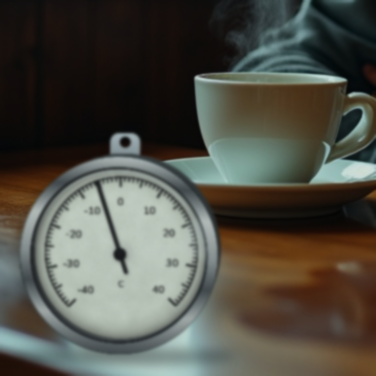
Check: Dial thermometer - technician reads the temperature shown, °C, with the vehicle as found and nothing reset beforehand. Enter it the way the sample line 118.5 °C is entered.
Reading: -5 °C
